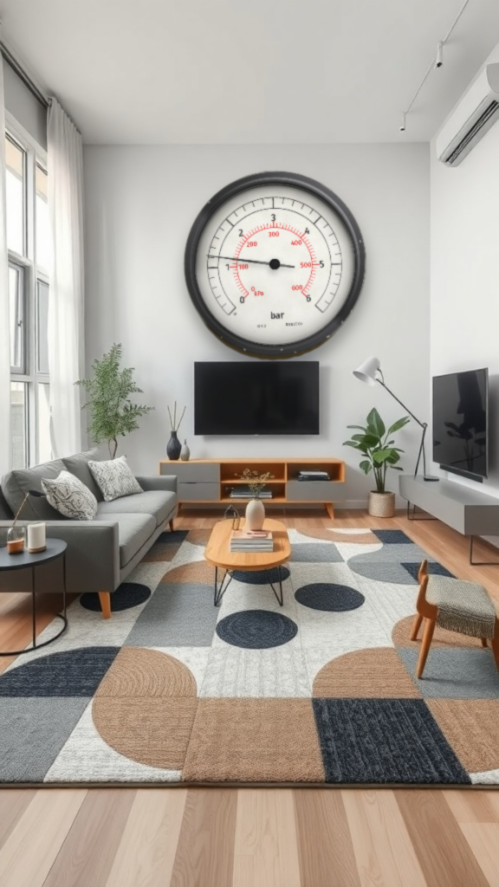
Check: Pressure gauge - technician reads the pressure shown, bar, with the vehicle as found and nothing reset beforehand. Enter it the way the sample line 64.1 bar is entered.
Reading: 1.2 bar
